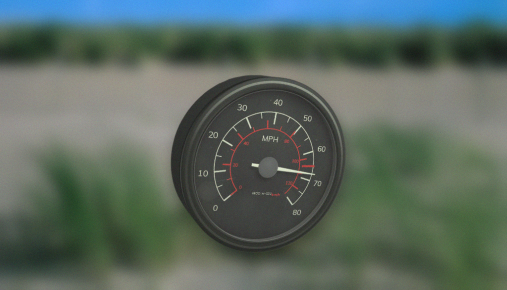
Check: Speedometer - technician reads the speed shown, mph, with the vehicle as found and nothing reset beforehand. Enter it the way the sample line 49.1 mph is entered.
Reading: 67.5 mph
